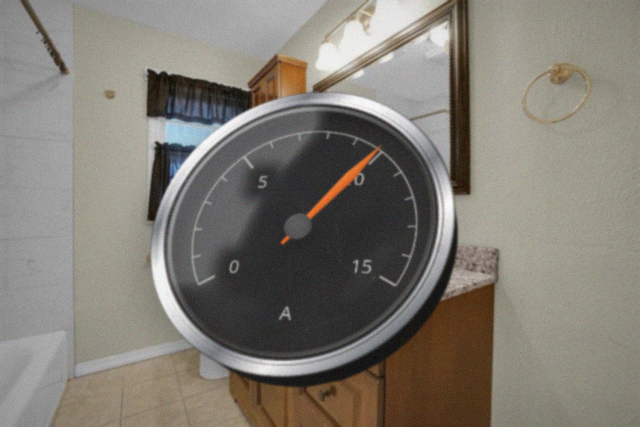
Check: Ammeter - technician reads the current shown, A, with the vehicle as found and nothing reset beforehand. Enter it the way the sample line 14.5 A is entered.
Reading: 10 A
